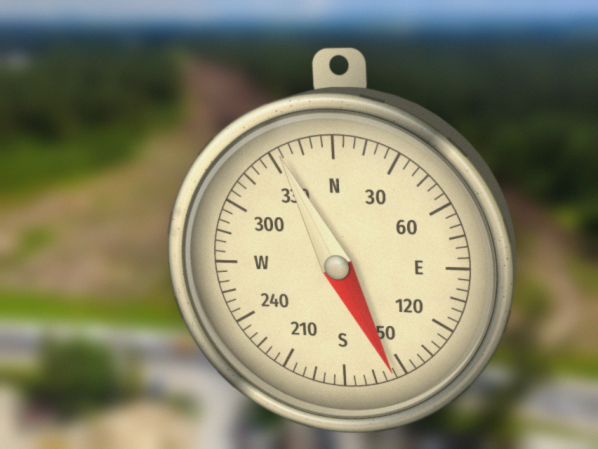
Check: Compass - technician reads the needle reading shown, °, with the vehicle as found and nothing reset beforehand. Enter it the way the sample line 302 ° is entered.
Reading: 155 °
